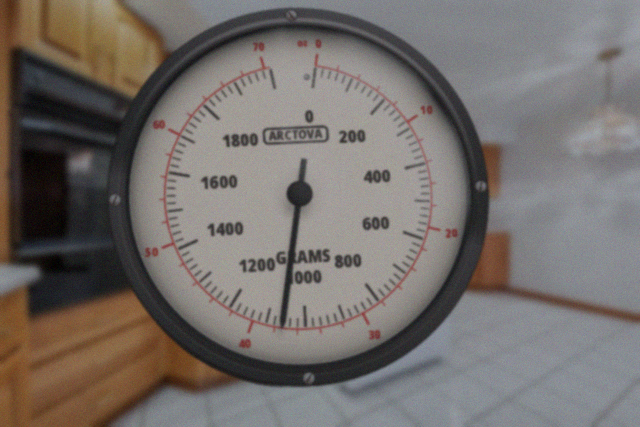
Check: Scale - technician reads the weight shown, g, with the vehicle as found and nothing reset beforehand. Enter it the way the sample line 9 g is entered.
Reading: 1060 g
